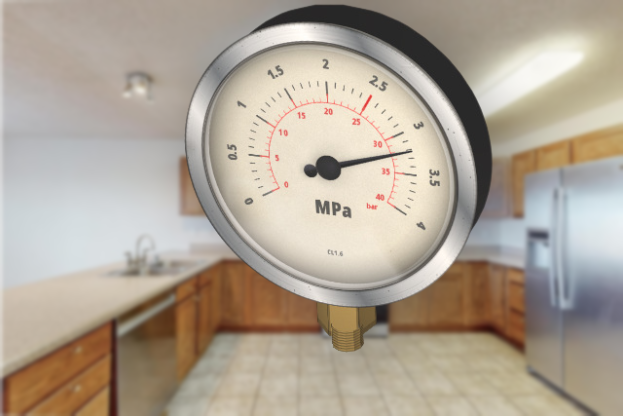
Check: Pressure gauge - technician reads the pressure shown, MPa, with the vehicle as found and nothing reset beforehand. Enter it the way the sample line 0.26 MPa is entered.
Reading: 3.2 MPa
